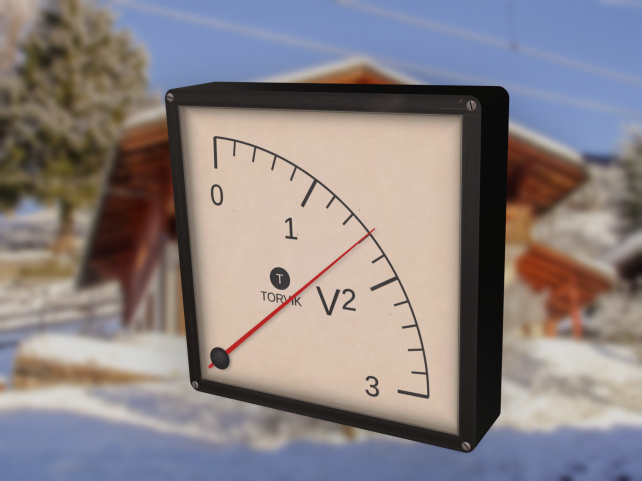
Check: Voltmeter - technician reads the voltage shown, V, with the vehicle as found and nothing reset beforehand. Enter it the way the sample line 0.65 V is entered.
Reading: 1.6 V
